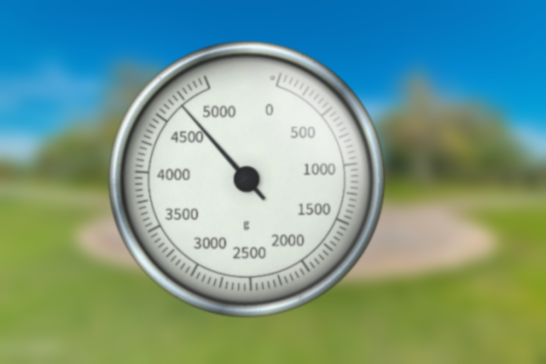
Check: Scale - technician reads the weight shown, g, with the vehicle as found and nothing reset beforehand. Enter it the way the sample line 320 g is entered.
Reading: 4700 g
